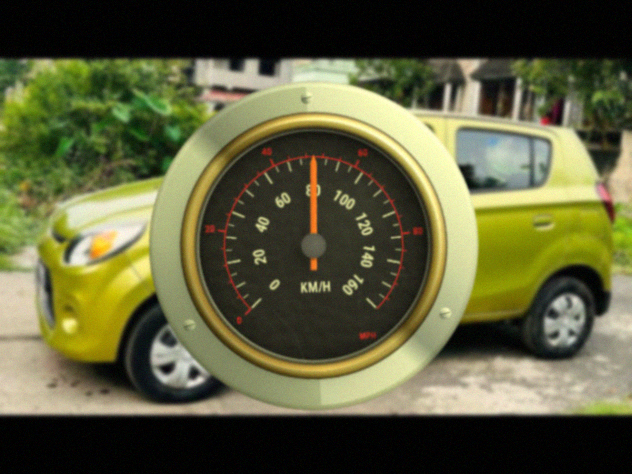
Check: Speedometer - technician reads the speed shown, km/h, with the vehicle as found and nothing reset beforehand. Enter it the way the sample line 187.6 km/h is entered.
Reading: 80 km/h
